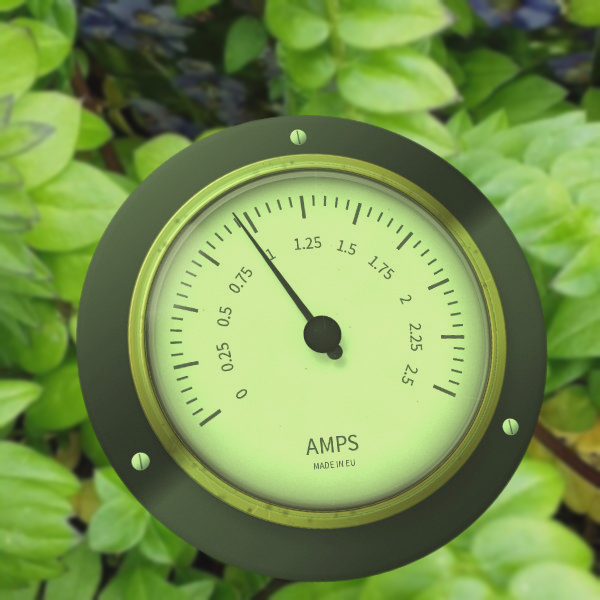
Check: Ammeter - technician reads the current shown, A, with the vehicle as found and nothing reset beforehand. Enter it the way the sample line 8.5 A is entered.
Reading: 0.95 A
